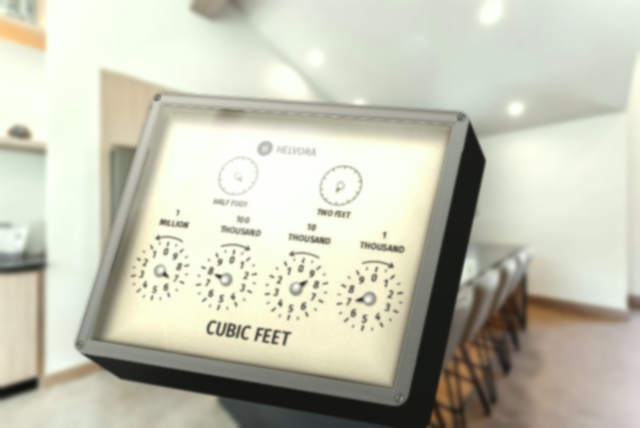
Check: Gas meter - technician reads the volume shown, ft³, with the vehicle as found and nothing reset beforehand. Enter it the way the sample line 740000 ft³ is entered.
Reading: 678700 ft³
